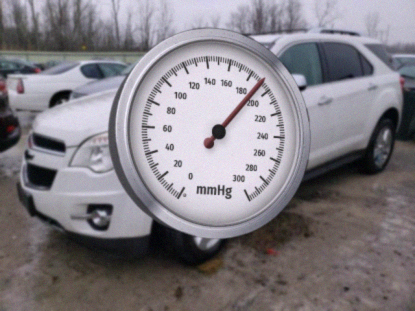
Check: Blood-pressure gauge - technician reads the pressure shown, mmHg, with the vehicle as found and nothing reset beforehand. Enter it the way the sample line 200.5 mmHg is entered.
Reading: 190 mmHg
